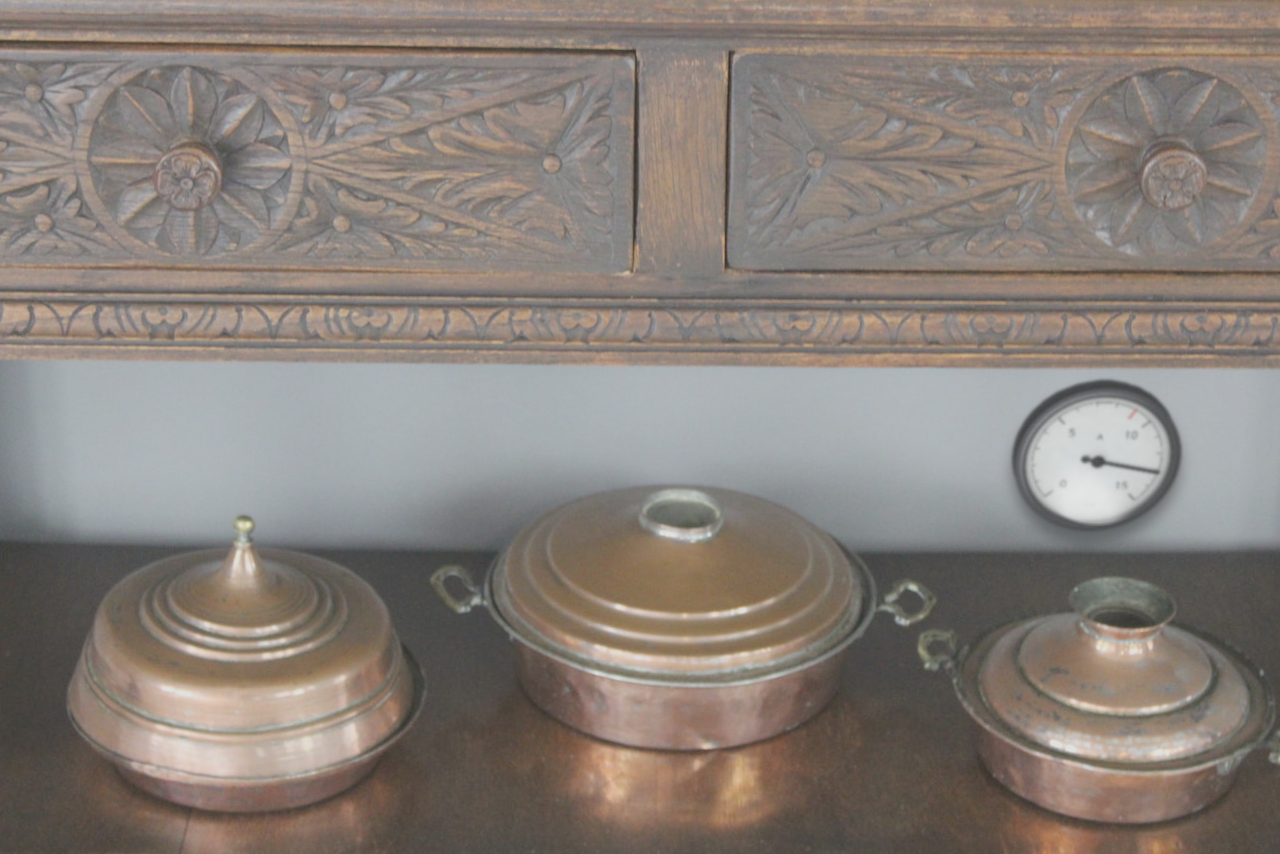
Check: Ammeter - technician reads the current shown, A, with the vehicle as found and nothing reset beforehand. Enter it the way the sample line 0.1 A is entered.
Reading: 13 A
